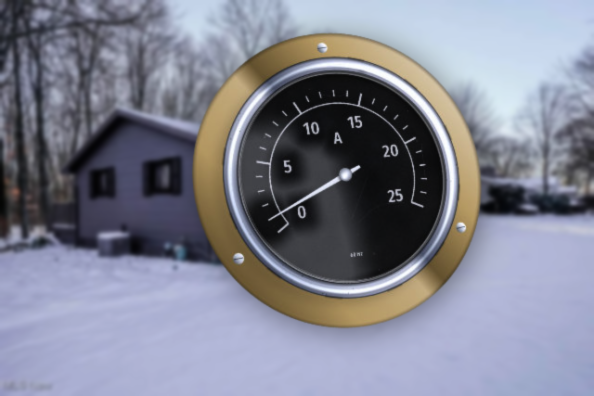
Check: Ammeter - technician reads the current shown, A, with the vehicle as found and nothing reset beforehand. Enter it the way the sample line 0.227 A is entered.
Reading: 1 A
